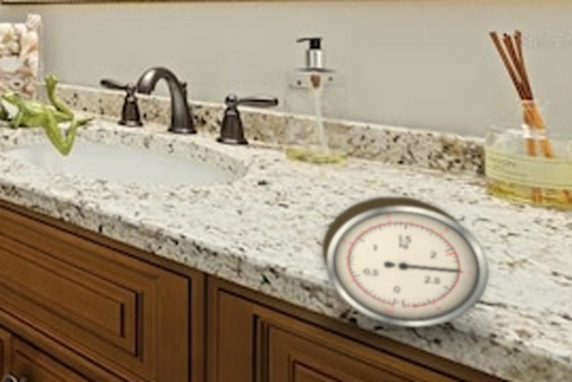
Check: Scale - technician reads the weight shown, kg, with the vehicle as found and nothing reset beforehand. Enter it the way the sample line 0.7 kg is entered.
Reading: 2.25 kg
